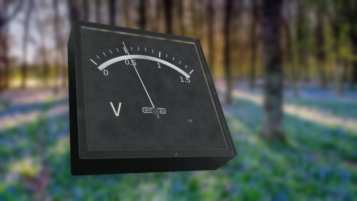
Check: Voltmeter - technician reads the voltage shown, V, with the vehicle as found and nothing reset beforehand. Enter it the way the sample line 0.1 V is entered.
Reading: 0.5 V
